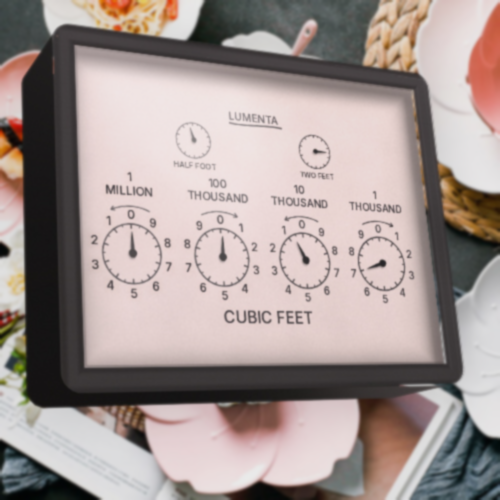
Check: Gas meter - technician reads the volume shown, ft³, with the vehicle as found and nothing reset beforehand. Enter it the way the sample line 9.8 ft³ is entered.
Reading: 700 ft³
